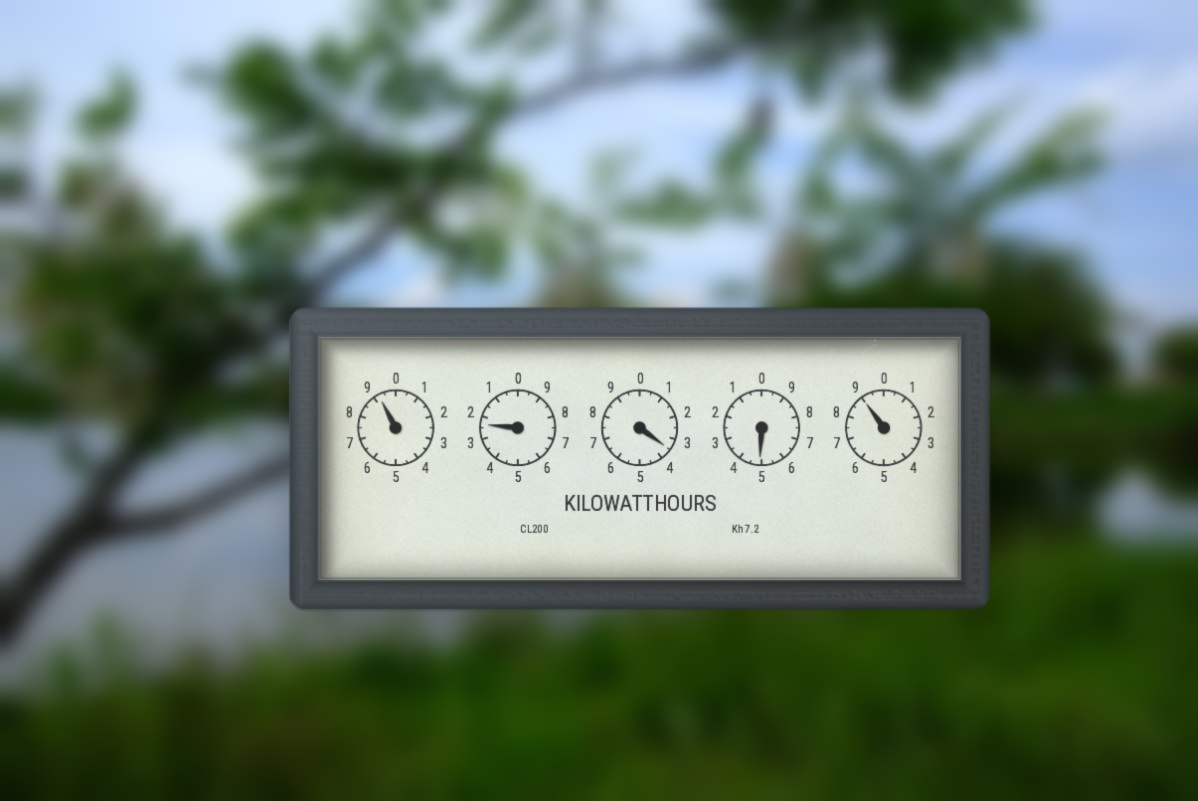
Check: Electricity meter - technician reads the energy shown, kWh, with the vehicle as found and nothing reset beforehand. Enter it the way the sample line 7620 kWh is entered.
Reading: 92349 kWh
